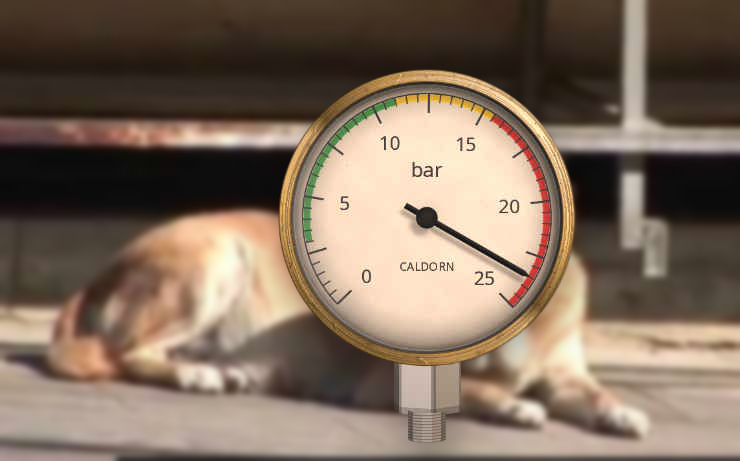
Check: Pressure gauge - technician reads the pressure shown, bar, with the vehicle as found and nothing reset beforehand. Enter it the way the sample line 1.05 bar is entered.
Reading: 23.5 bar
